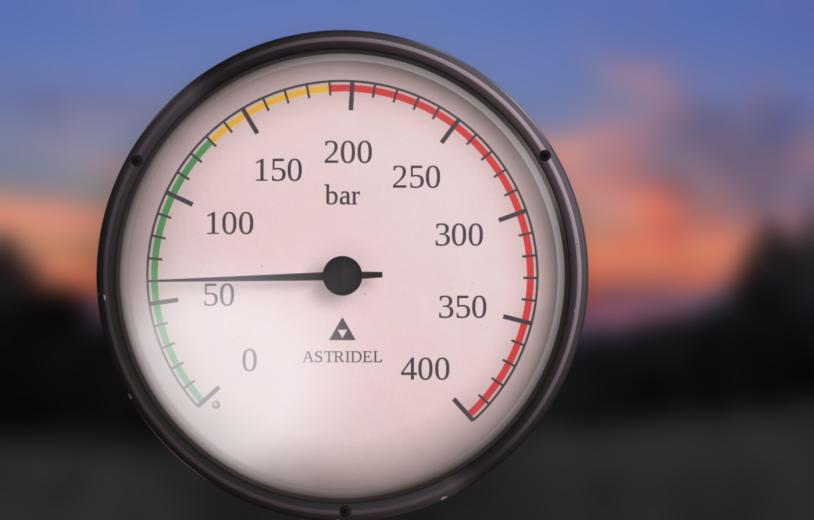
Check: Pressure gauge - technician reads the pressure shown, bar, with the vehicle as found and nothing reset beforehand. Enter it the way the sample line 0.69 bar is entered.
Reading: 60 bar
